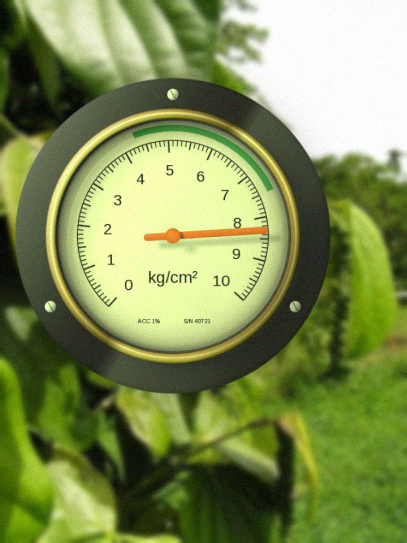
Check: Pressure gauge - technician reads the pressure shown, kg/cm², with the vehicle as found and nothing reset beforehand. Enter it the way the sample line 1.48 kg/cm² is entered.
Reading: 8.3 kg/cm²
